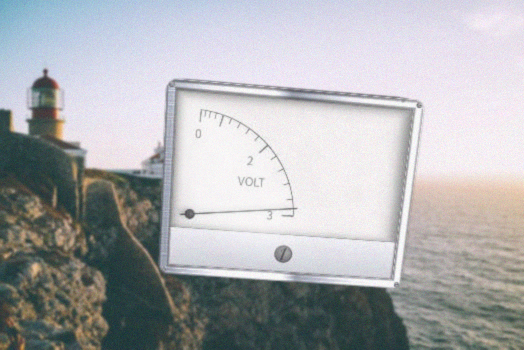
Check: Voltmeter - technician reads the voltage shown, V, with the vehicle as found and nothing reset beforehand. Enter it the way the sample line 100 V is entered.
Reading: 2.9 V
